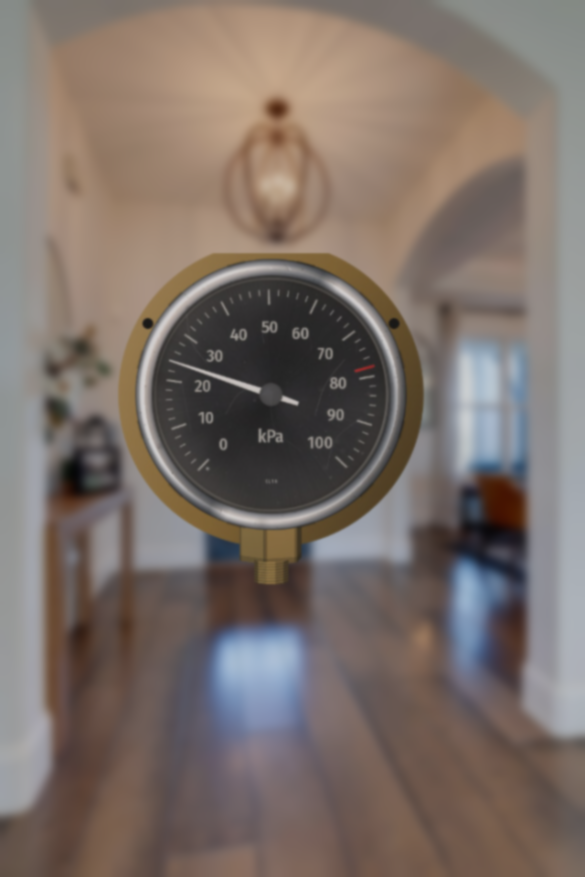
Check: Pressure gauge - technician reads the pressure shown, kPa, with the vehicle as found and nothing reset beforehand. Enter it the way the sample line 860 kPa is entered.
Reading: 24 kPa
